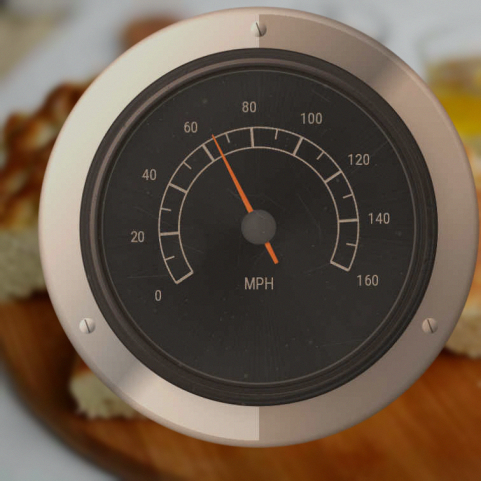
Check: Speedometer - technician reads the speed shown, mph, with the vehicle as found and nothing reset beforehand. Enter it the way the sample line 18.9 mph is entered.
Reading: 65 mph
